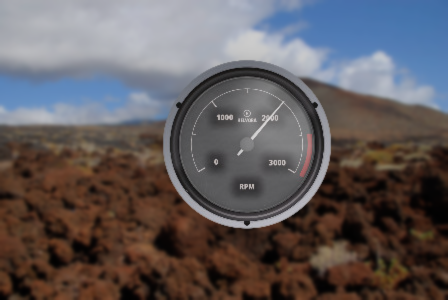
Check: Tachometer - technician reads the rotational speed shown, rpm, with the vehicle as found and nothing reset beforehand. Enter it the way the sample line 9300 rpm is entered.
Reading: 2000 rpm
